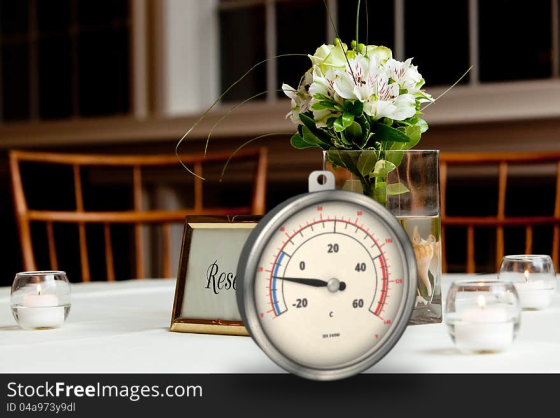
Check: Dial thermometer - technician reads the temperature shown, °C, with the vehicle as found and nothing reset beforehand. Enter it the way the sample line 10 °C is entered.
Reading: -8 °C
